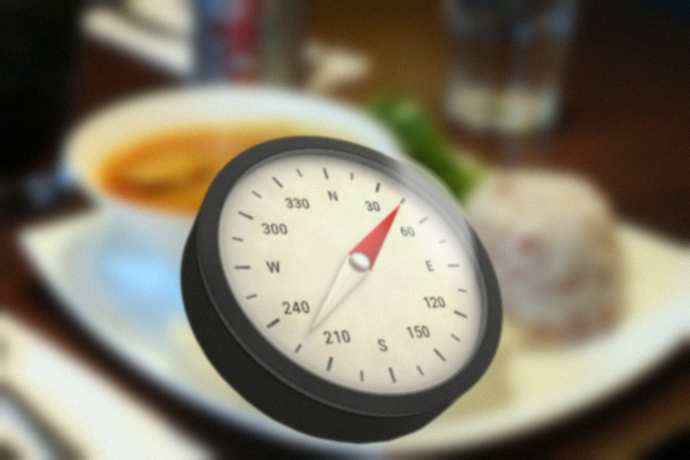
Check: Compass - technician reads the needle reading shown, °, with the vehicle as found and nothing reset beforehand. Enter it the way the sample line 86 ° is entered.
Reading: 45 °
